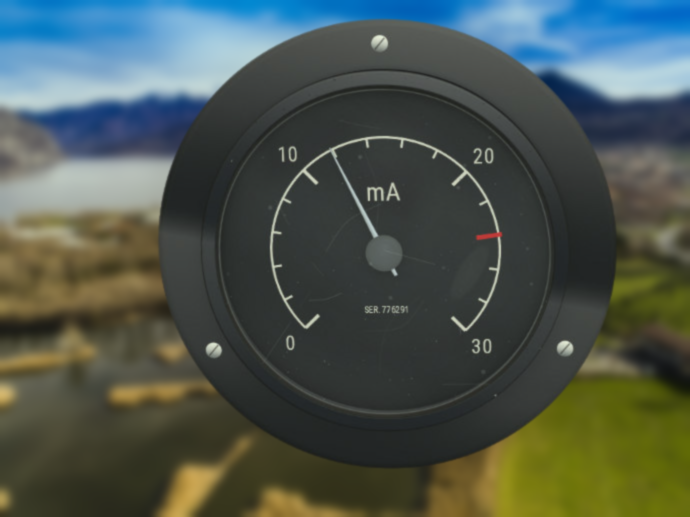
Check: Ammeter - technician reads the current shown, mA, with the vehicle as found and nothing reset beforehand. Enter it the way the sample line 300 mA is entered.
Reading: 12 mA
